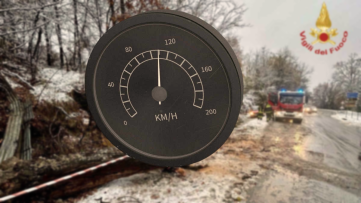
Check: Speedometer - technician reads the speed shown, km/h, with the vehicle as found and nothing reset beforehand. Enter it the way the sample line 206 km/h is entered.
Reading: 110 km/h
